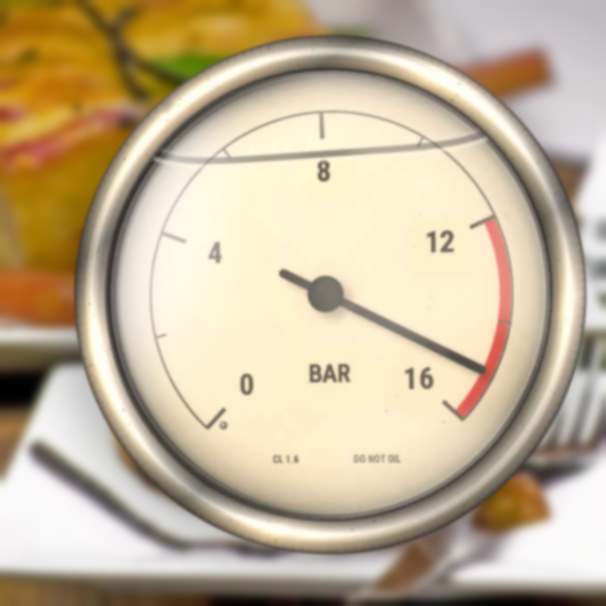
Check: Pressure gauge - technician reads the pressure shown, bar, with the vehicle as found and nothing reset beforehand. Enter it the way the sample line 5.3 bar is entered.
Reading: 15 bar
